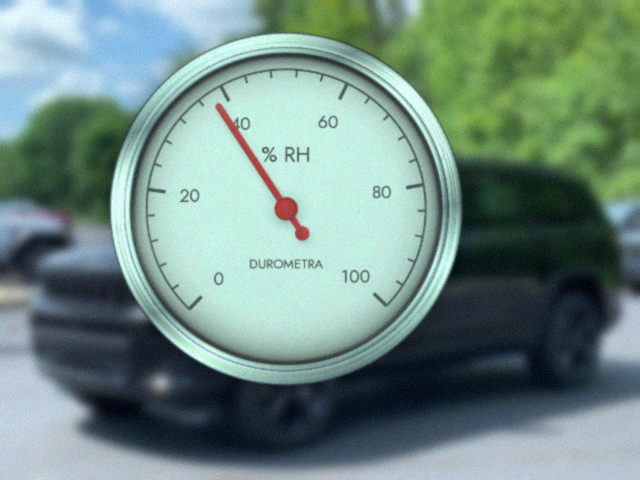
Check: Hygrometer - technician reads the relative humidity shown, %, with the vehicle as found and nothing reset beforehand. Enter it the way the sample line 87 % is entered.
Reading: 38 %
